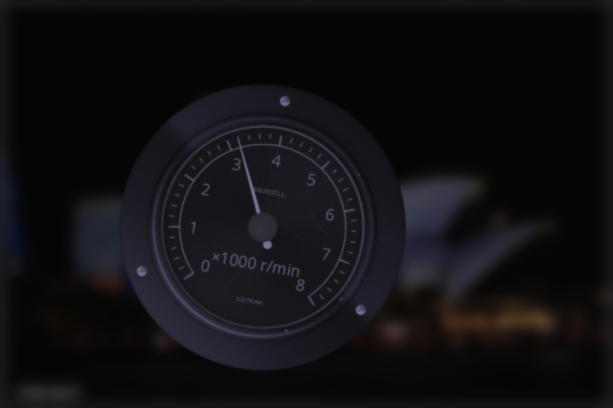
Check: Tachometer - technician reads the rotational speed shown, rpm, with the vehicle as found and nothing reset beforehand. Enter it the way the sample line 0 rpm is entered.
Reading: 3200 rpm
